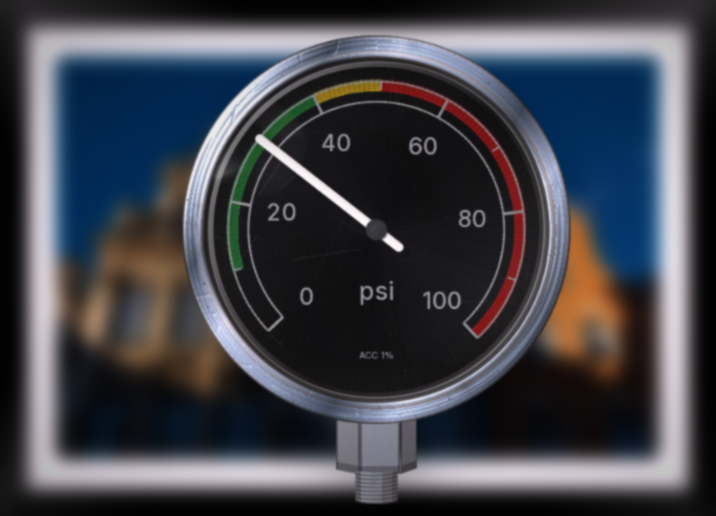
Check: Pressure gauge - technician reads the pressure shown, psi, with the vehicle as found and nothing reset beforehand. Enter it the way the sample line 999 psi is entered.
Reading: 30 psi
